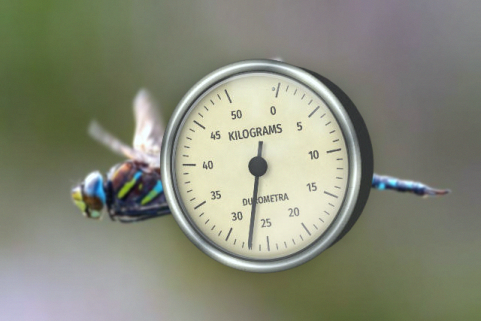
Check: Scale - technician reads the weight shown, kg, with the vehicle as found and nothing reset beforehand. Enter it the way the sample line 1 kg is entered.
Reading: 27 kg
